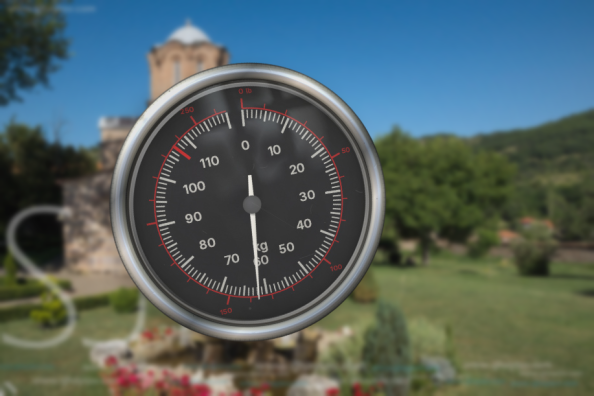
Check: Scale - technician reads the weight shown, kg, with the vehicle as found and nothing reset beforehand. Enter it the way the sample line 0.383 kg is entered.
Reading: 62 kg
